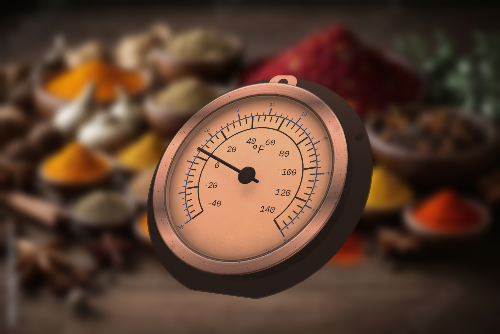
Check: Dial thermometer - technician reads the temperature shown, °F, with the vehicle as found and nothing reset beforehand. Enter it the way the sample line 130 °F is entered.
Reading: 4 °F
